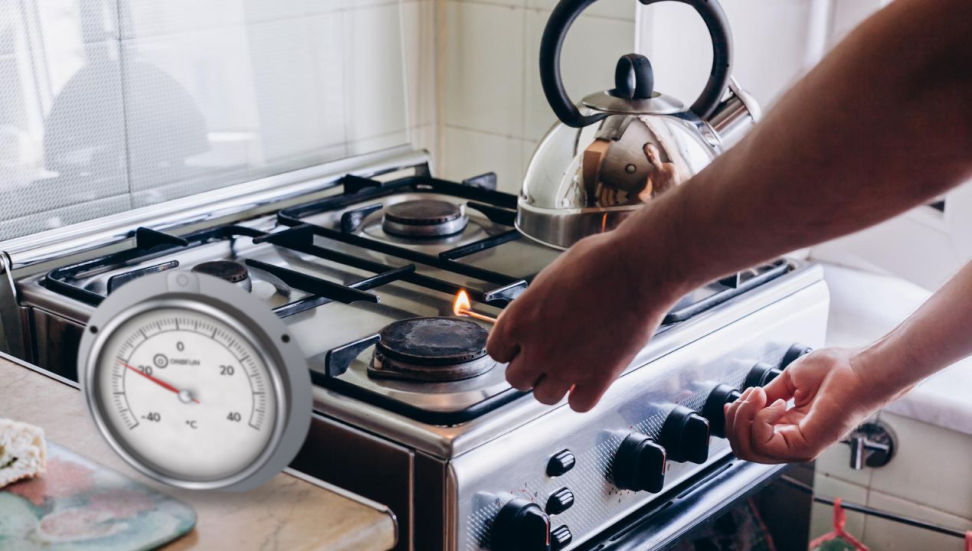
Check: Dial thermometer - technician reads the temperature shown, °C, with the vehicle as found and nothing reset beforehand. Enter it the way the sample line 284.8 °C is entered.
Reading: -20 °C
